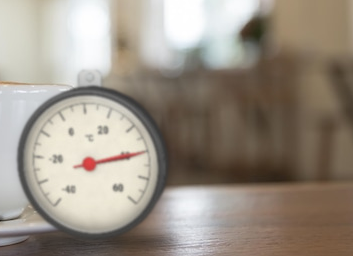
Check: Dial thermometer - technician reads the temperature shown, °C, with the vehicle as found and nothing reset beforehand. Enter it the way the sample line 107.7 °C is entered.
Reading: 40 °C
